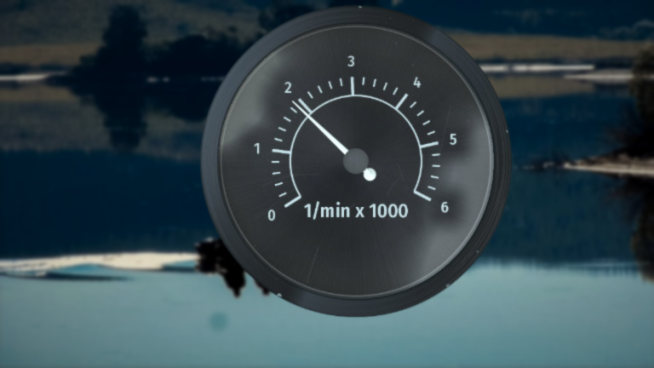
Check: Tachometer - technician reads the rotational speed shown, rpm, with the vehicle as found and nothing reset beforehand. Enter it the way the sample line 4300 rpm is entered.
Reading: 1900 rpm
